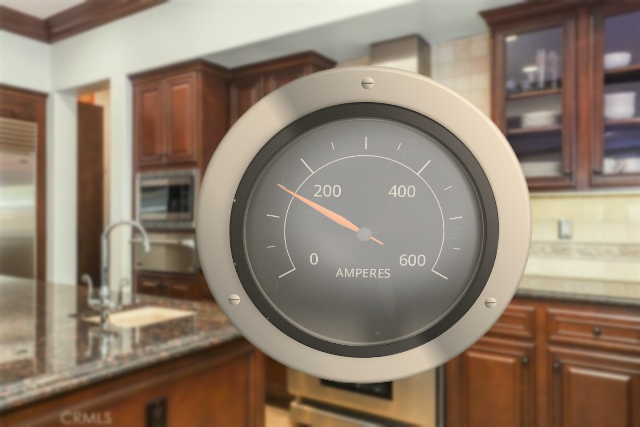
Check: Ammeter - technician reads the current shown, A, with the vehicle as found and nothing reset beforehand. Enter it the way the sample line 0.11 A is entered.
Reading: 150 A
